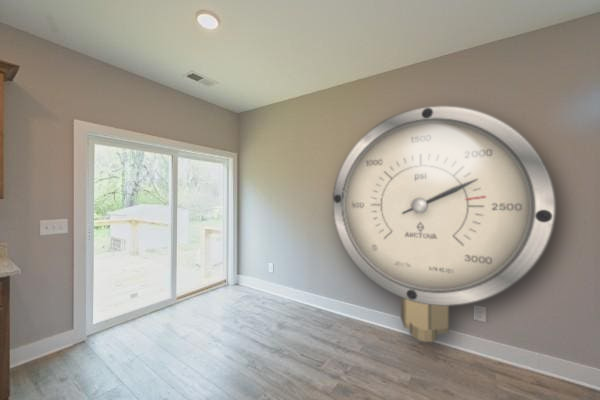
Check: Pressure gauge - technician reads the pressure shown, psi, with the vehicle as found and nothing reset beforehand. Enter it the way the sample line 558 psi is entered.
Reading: 2200 psi
